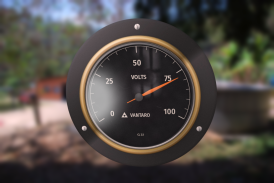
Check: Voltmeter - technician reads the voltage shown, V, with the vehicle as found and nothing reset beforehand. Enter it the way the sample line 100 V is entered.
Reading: 77.5 V
